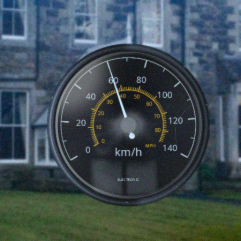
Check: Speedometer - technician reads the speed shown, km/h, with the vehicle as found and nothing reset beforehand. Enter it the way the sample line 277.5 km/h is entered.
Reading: 60 km/h
